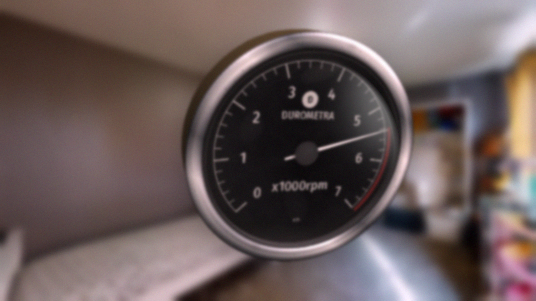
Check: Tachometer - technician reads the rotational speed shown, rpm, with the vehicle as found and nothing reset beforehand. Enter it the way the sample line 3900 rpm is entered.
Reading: 5400 rpm
